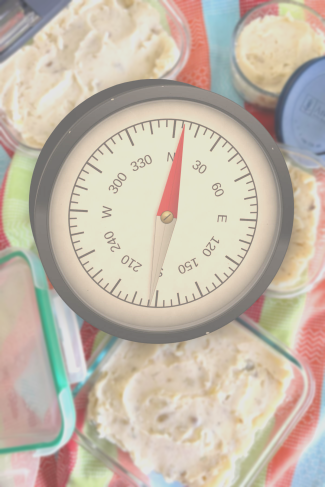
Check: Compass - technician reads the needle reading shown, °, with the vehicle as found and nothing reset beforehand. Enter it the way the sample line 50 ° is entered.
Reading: 5 °
